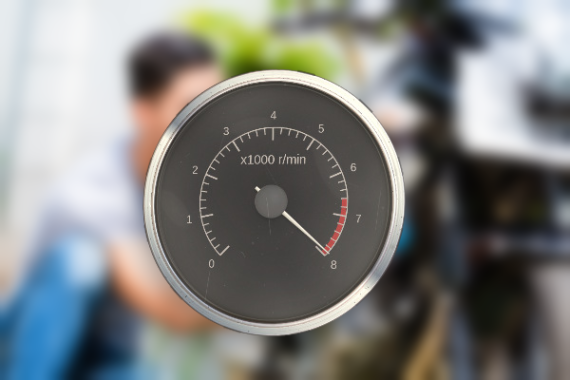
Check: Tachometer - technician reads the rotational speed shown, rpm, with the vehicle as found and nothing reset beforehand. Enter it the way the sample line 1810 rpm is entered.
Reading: 7900 rpm
